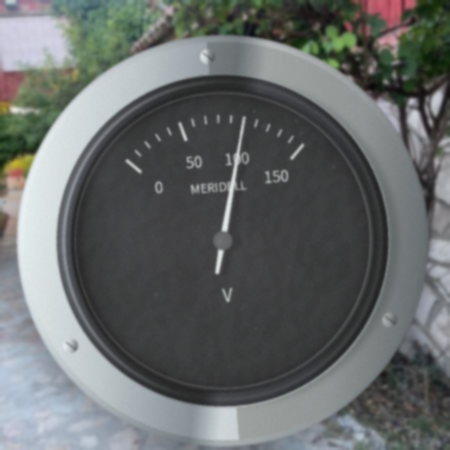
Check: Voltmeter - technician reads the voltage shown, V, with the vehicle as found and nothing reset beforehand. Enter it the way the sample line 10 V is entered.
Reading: 100 V
